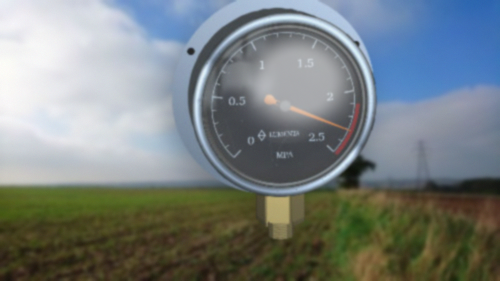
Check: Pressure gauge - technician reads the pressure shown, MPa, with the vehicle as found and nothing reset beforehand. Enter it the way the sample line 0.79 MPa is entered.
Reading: 2.3 MPa
